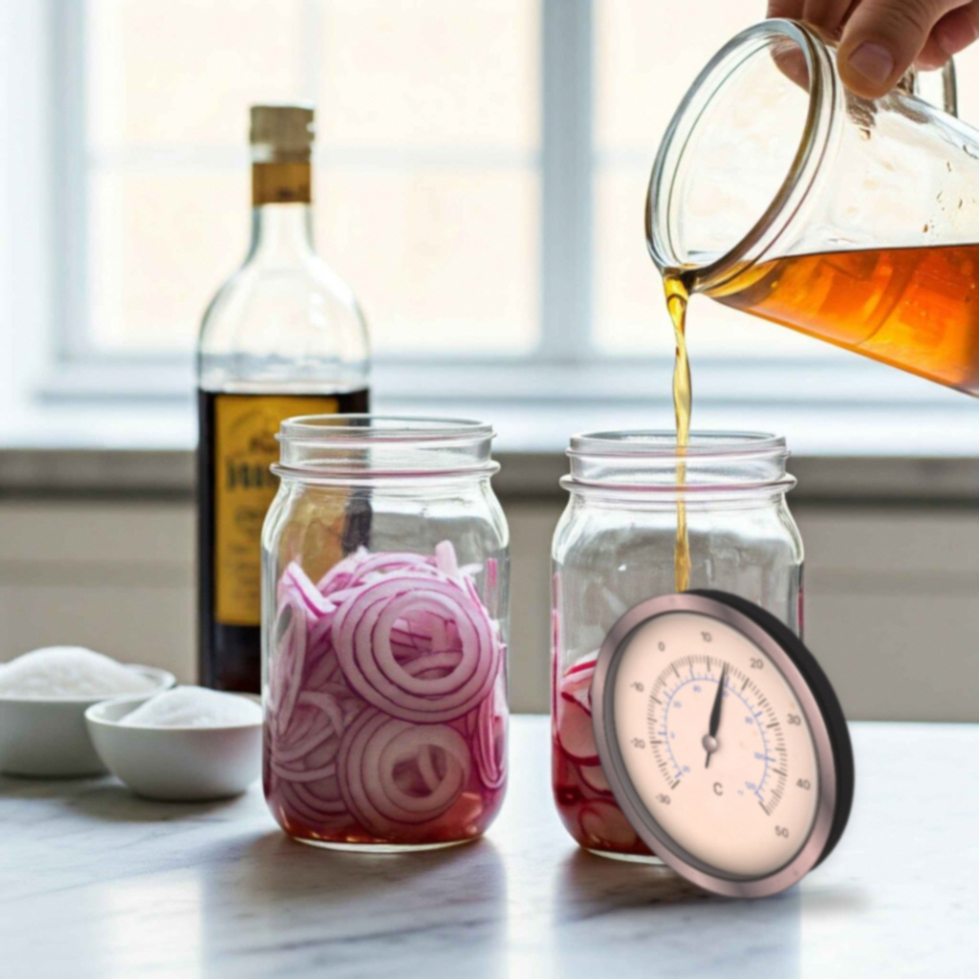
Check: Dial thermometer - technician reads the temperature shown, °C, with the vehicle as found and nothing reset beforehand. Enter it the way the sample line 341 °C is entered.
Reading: 15 °C
